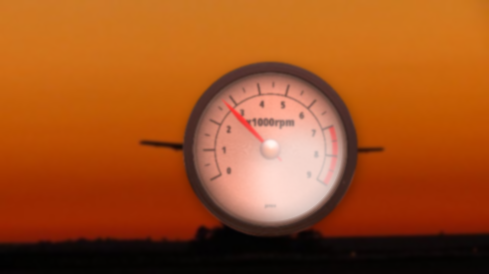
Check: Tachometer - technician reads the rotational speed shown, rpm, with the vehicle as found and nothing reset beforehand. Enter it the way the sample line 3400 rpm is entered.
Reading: 2750 rpm
